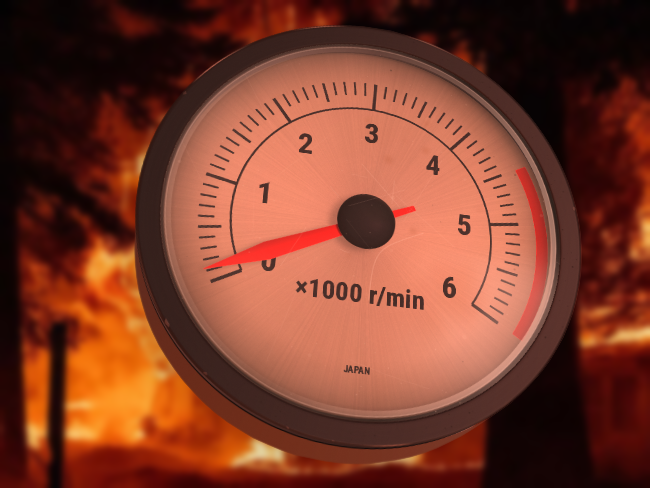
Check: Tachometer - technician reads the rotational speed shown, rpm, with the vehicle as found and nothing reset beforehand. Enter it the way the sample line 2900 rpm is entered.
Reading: 100 rpm
